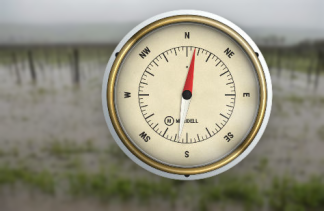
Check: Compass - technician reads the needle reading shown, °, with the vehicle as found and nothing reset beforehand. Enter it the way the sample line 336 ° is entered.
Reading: 10 °
